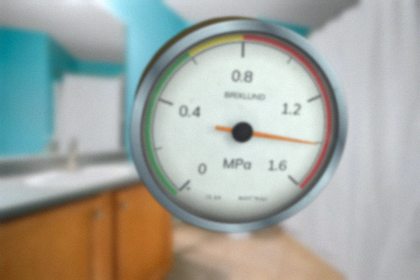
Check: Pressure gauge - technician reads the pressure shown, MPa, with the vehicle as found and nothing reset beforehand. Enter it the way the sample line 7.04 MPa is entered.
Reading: 1.4 MPa
